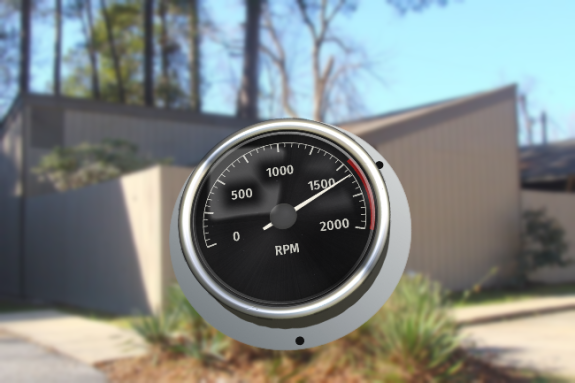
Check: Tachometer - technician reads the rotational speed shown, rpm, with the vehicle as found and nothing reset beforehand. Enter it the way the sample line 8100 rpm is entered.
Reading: 1600 rpm
